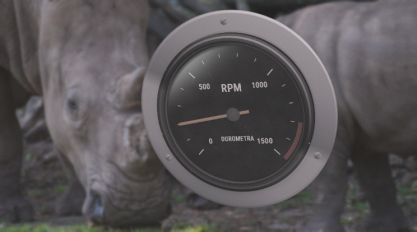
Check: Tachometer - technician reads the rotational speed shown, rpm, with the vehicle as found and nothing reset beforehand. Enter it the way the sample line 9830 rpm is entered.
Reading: 200 rpm
